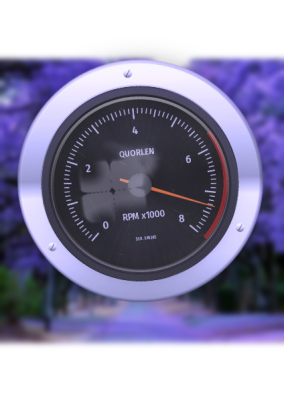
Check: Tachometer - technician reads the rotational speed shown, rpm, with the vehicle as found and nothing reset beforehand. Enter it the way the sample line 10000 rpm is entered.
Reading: 7300 rpm
